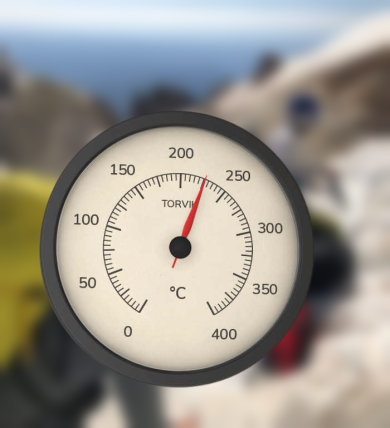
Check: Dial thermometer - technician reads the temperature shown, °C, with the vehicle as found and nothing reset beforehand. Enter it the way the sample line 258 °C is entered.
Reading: 225 °C
